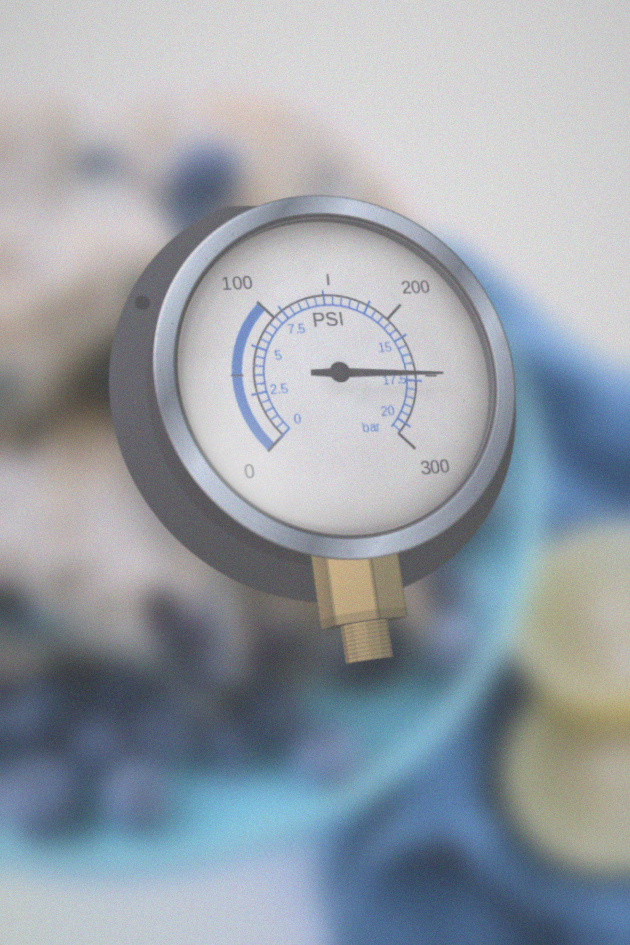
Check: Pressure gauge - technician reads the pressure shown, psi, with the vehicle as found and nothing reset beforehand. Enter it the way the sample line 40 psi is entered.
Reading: 250 psi
